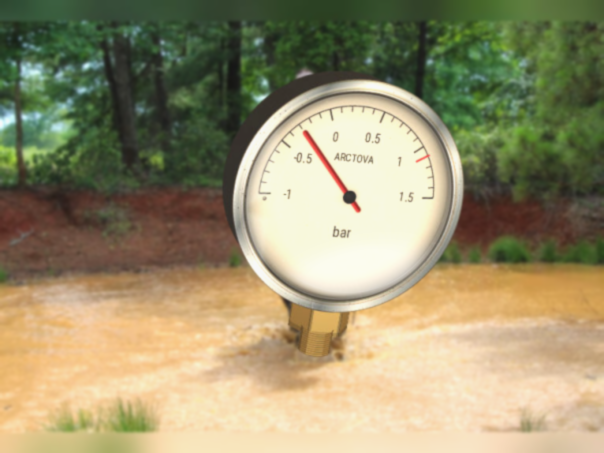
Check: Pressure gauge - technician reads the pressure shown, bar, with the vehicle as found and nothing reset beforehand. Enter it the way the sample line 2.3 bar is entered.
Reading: -0.3 bar
